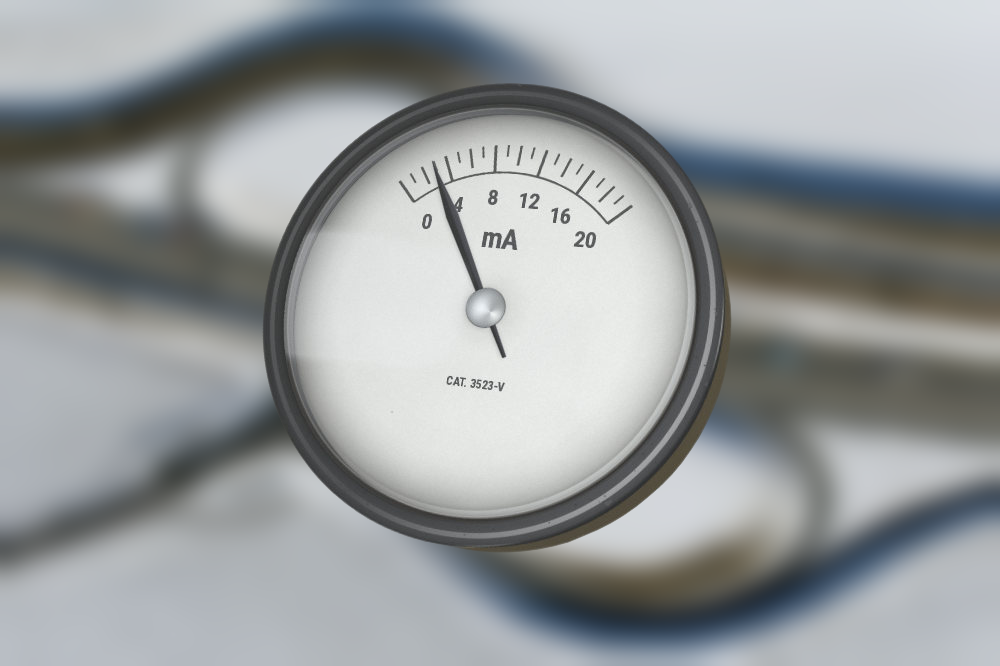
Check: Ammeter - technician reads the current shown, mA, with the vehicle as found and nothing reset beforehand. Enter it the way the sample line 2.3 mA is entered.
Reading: 3 mA
